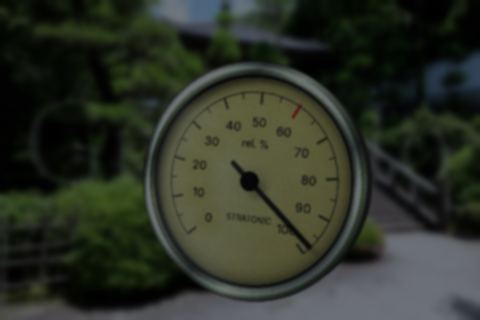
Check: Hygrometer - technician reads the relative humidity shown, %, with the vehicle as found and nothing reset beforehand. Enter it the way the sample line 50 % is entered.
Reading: 97.5 %
